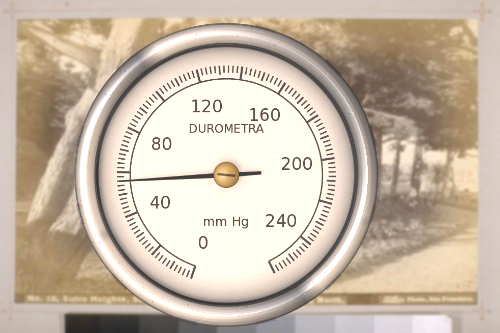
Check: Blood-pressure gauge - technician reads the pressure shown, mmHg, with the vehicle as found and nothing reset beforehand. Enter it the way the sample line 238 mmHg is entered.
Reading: 56 mmHg
